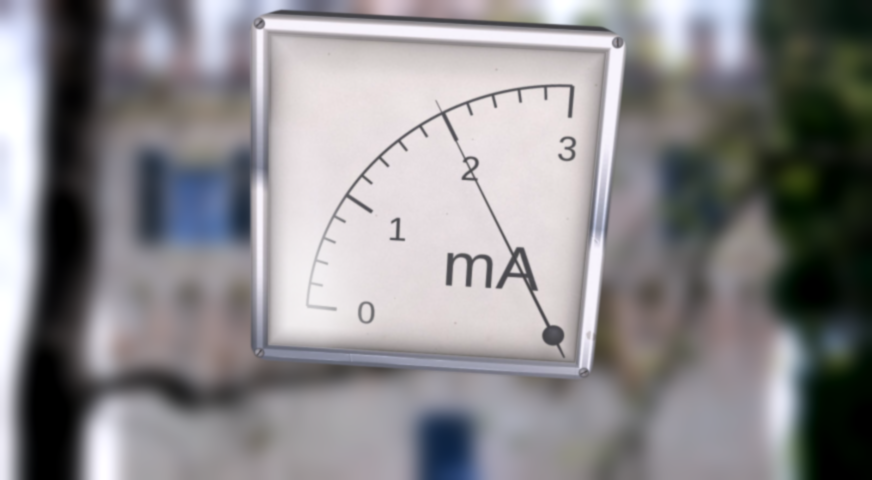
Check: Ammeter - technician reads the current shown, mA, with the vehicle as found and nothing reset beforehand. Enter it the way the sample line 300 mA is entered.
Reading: 2 mA
